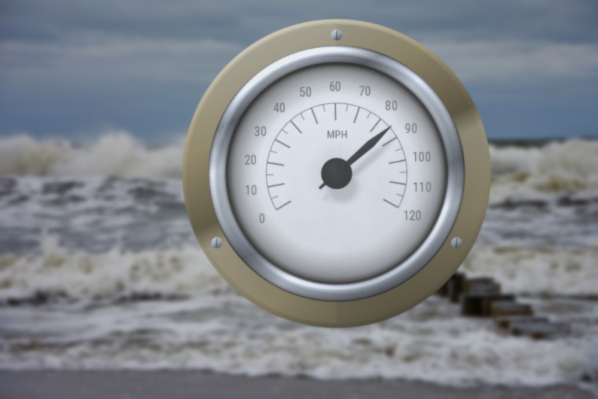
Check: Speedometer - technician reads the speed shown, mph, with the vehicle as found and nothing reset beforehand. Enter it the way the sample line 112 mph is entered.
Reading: 85 mph
